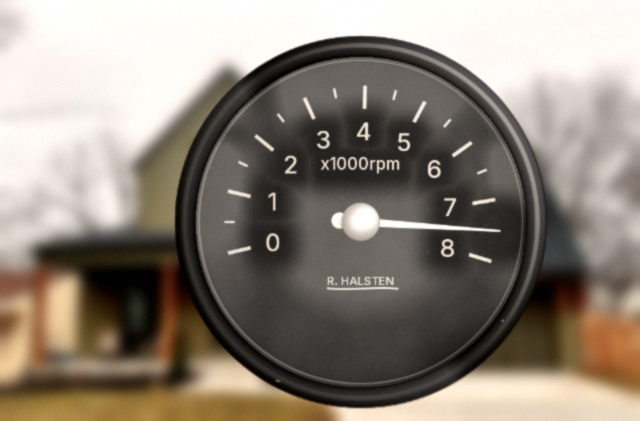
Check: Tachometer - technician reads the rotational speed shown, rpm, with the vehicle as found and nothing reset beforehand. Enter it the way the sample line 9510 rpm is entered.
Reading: 7500 rpm
